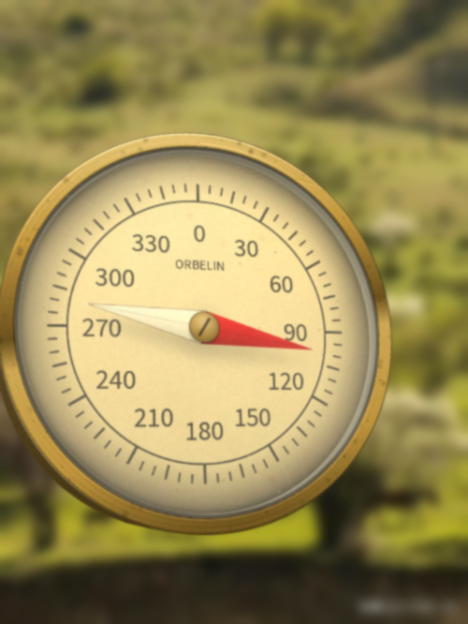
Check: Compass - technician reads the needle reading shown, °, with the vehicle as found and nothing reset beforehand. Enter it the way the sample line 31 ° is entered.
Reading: 100 °
